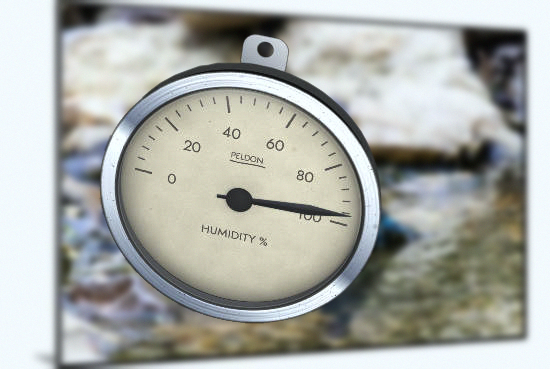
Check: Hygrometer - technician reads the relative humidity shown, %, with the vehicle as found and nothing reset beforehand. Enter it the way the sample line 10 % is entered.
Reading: 96 %
